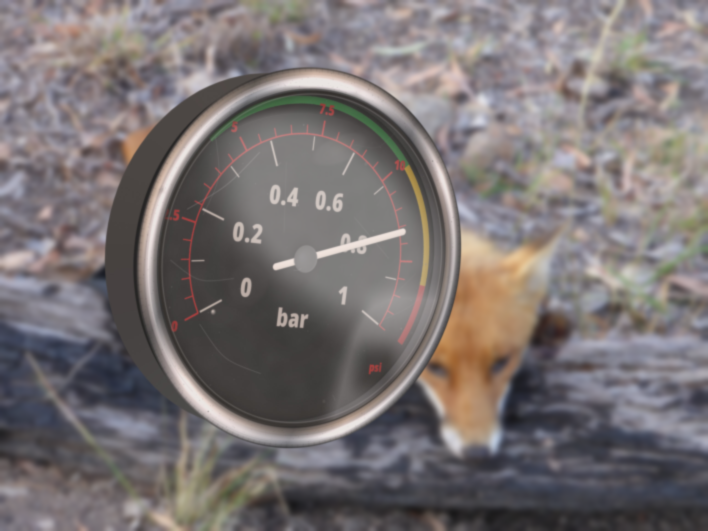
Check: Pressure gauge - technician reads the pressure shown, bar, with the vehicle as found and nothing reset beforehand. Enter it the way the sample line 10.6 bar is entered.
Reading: 0.8 bar
